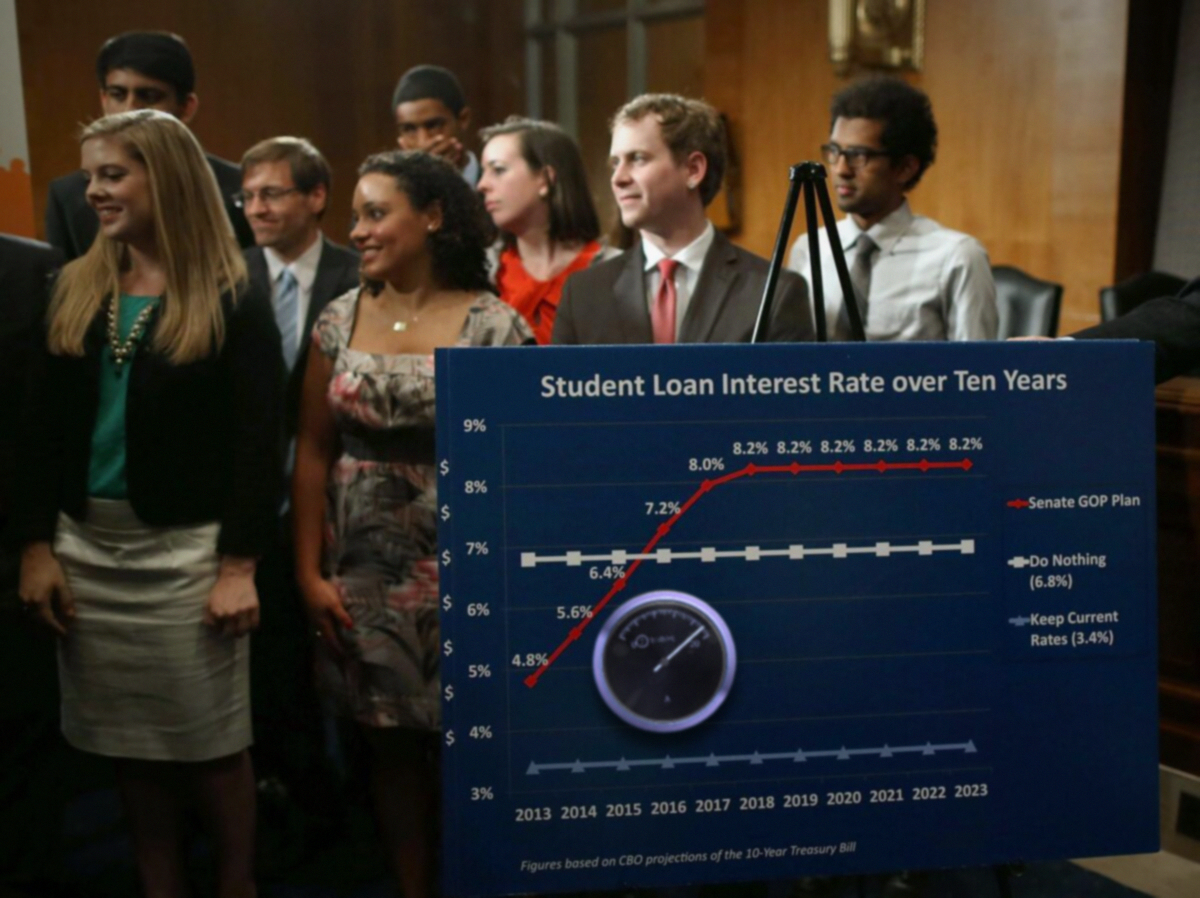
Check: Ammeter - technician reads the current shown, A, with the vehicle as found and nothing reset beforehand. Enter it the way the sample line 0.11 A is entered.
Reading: 18 A
